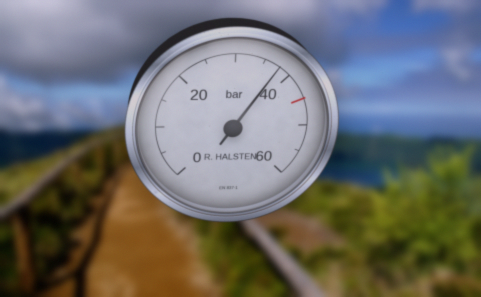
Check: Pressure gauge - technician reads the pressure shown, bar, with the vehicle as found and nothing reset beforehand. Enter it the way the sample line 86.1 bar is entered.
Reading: 37.5 bar
